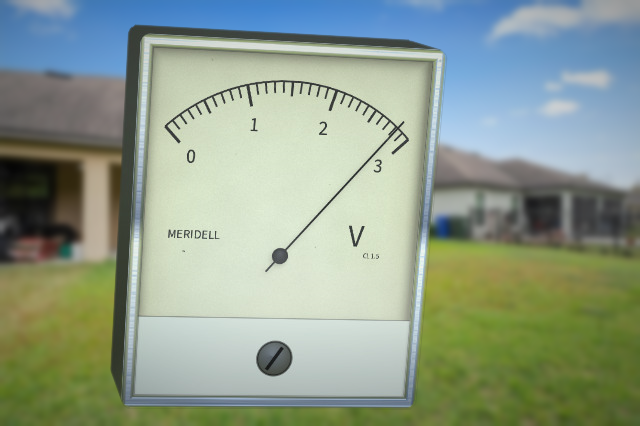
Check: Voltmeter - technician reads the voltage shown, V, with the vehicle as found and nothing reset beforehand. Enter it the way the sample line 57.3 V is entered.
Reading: 2.8 V
